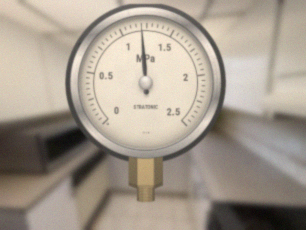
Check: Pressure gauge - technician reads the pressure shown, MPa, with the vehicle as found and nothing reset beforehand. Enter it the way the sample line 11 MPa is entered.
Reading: 1.2 MPa
